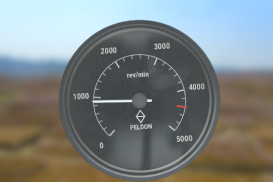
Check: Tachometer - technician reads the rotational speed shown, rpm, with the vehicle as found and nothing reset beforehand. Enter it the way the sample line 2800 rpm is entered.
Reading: 900 rpm
